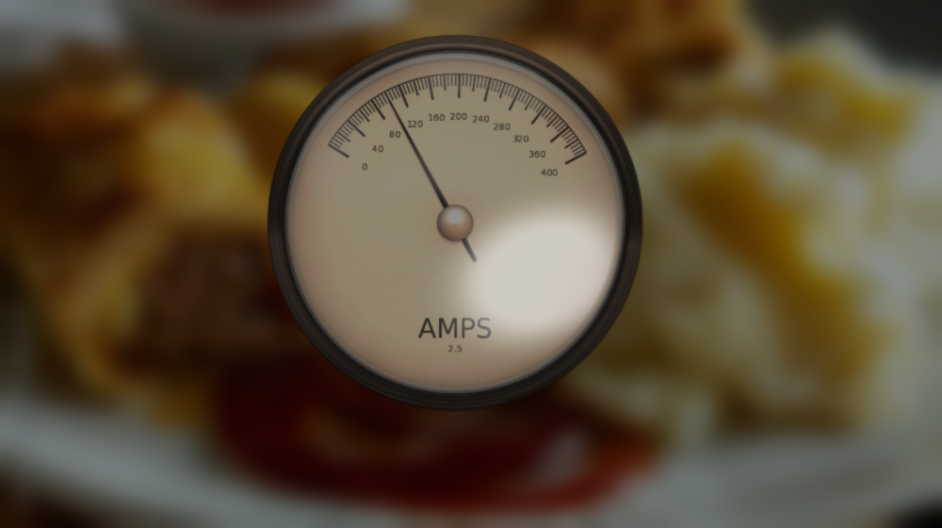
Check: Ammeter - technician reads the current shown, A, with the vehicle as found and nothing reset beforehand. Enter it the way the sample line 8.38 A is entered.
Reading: 100 A
